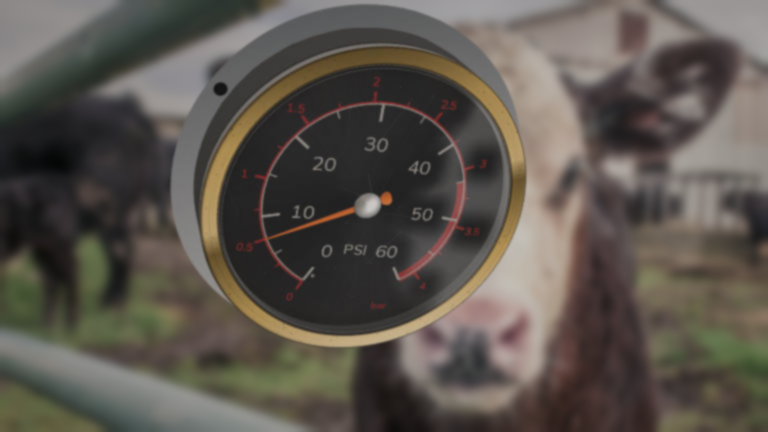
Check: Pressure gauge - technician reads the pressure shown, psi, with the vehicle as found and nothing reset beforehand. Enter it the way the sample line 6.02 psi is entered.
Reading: 7.5 psi
